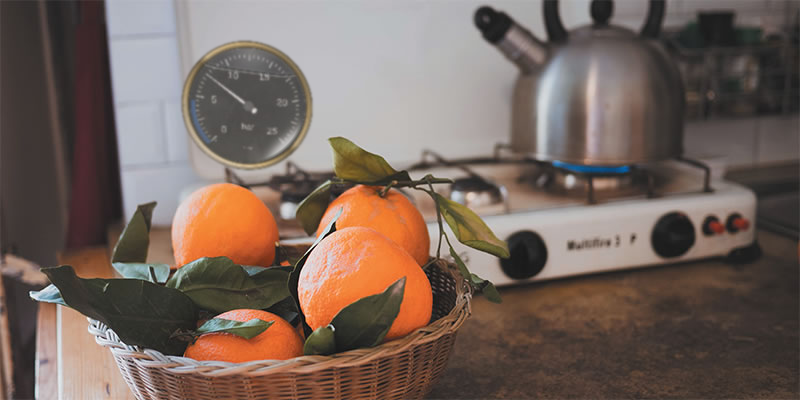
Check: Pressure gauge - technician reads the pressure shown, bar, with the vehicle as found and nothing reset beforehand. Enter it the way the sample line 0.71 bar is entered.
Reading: 7.5 bar
